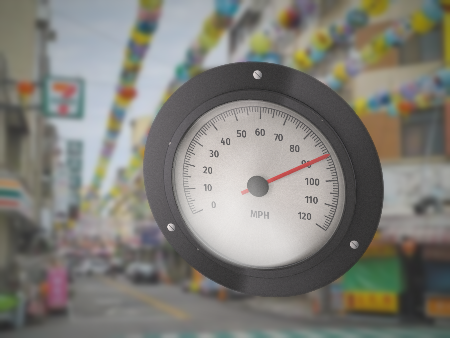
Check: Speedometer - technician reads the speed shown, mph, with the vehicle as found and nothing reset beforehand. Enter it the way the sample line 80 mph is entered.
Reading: 90 mph
